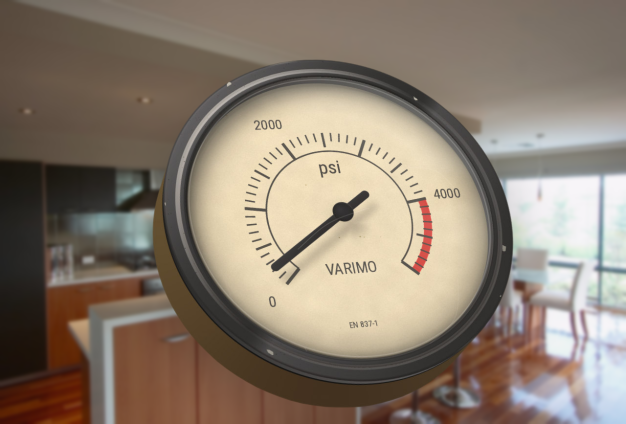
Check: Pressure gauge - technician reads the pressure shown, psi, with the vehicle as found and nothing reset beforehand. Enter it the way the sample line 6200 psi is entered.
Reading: 200 psi
